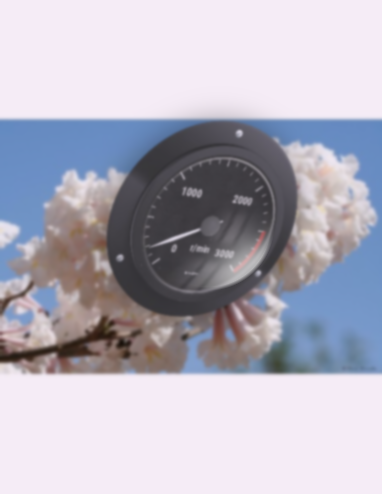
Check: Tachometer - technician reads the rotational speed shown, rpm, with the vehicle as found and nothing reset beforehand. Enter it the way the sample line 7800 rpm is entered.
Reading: 200 rpm
